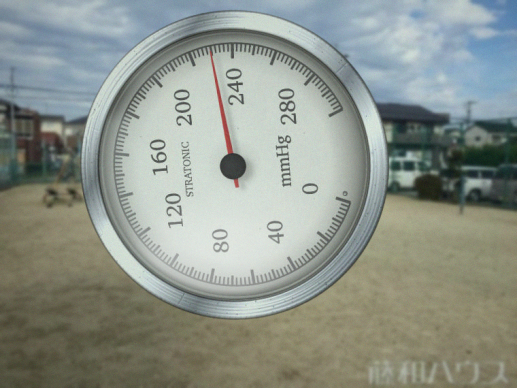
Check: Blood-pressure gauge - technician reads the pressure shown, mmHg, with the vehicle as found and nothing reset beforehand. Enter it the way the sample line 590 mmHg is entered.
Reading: 230 mmHg
